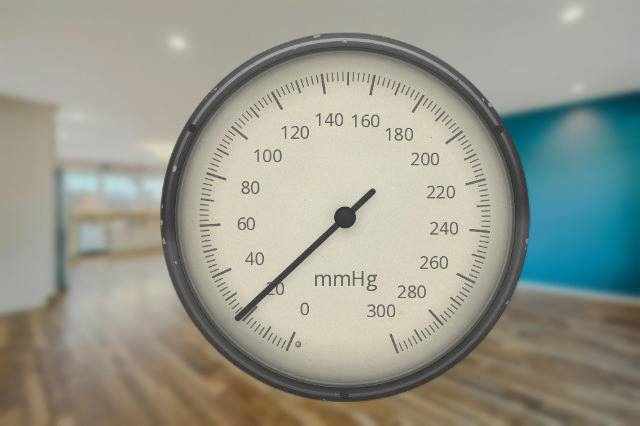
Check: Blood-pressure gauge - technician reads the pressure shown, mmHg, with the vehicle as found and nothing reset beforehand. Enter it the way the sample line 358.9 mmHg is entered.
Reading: 22 mmHg
